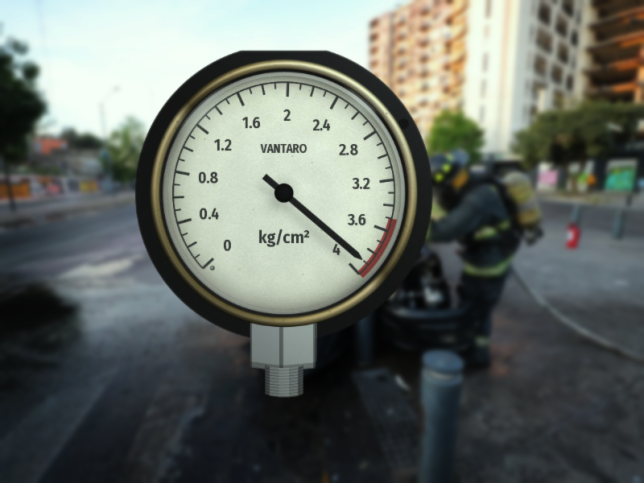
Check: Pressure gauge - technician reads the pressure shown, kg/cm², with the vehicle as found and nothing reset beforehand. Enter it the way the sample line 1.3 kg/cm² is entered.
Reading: 3.9 kg/cm²
